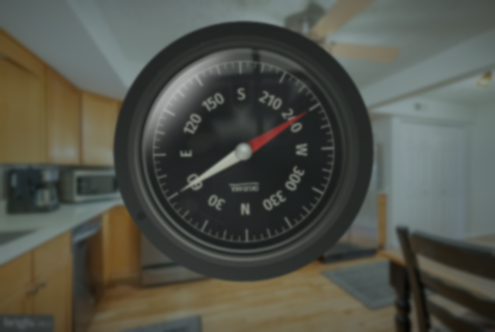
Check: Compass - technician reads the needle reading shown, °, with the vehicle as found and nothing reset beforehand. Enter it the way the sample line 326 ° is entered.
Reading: 240 °
